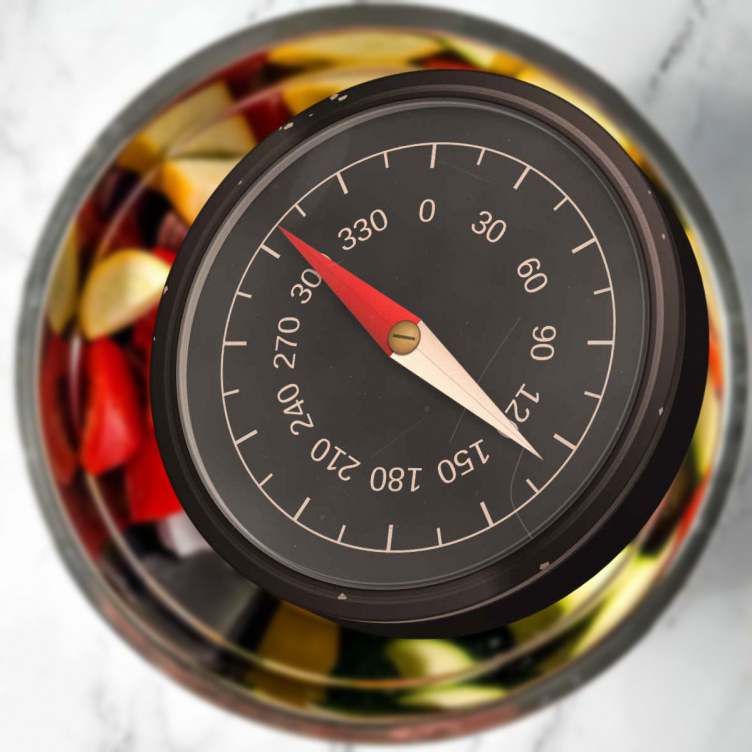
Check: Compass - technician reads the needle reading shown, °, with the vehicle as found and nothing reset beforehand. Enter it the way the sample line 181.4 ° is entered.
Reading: 307.5 °
